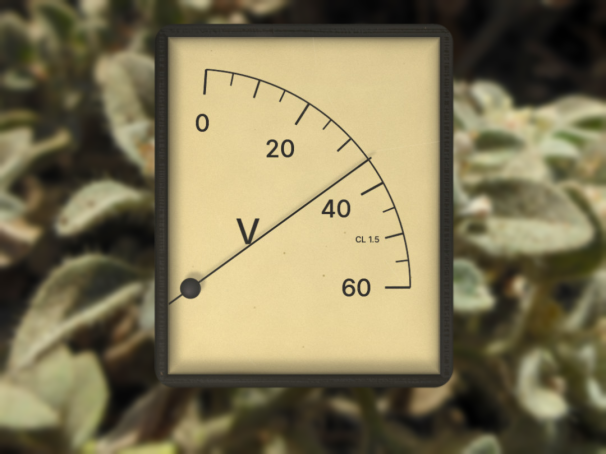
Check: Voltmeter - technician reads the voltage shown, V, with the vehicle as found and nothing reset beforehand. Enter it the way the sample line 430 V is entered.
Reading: 35 V
